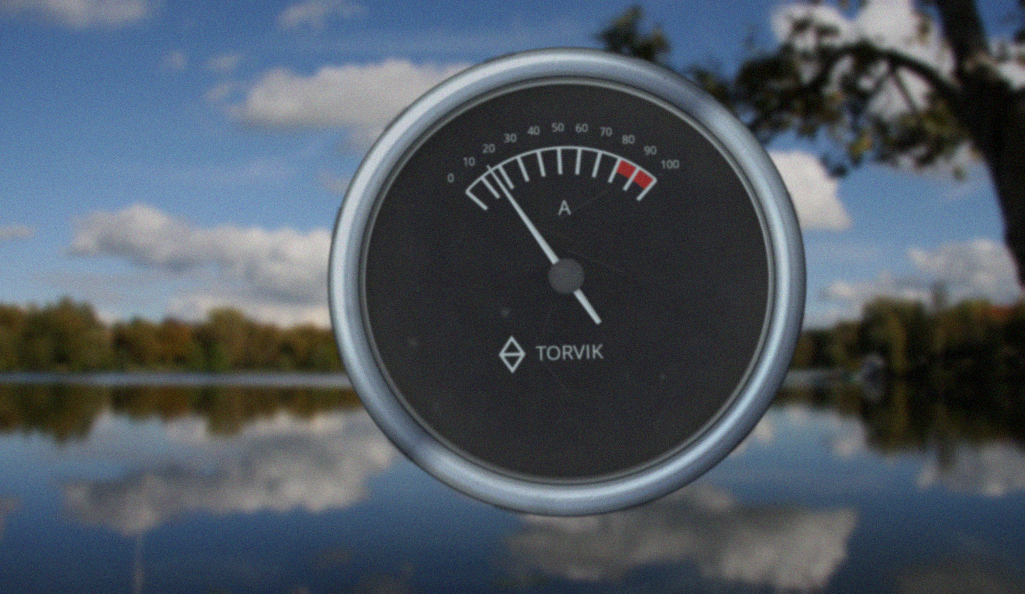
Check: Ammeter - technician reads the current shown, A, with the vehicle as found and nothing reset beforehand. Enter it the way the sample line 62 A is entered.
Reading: 15 A
